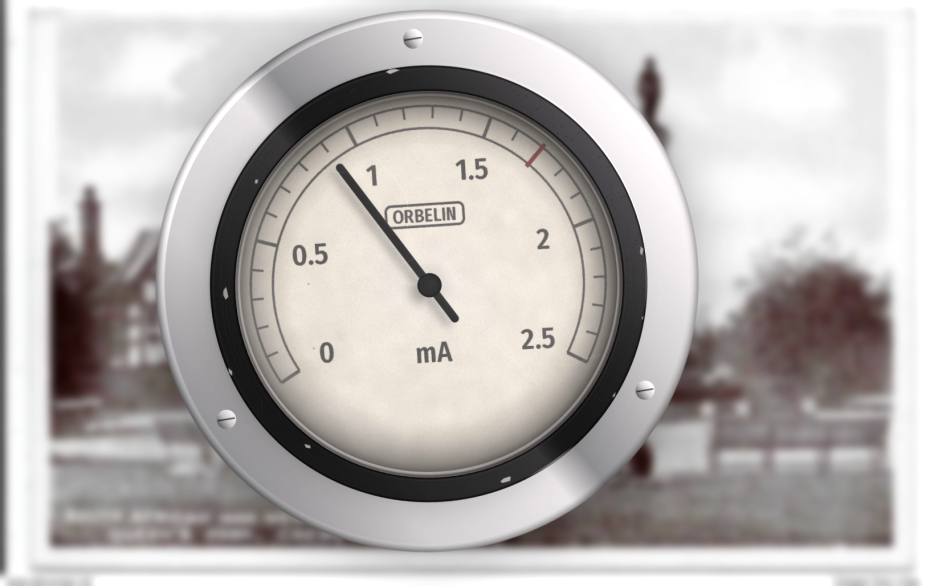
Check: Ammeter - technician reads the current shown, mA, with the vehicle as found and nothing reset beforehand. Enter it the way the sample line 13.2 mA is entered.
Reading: 0.9 mA
